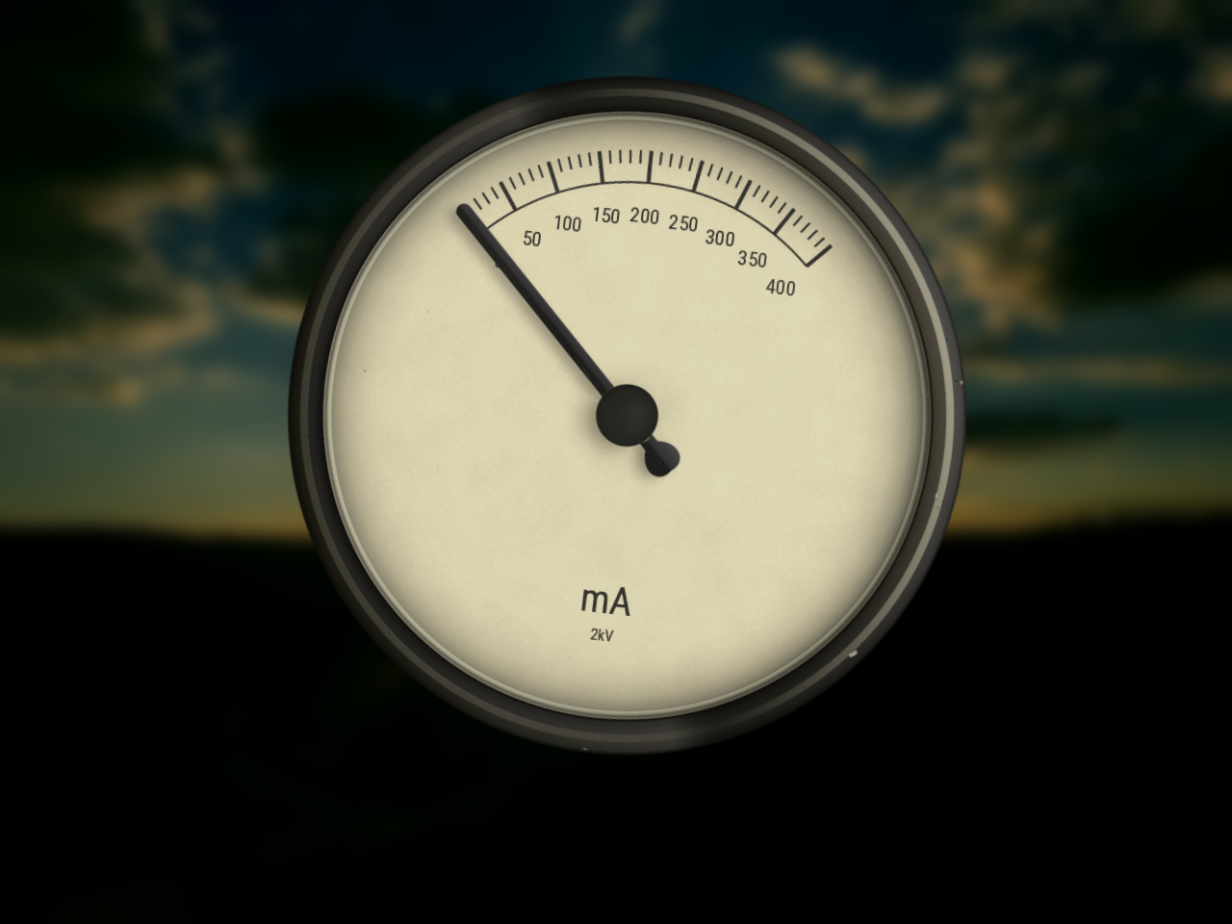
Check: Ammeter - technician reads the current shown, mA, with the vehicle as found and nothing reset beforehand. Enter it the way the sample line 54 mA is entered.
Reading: 5 mA
